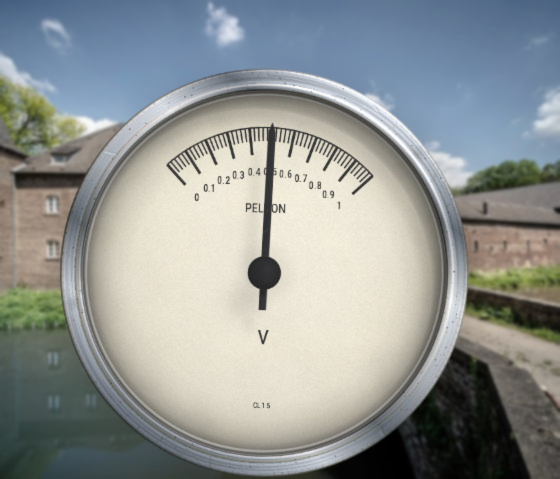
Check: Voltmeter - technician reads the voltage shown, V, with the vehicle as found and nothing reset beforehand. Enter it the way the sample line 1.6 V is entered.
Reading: 0.5 V
